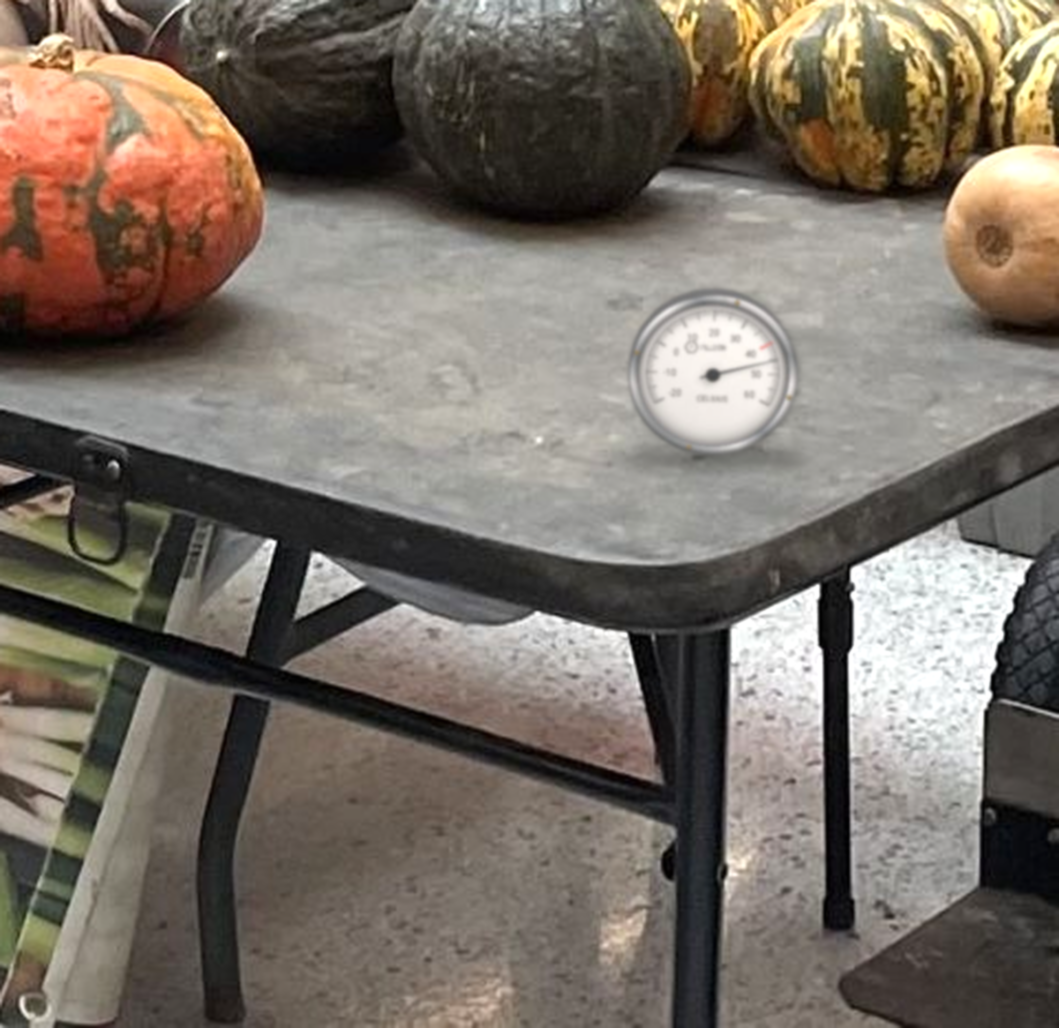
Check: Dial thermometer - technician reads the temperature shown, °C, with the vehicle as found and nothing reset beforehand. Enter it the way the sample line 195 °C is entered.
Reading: 45 °C
